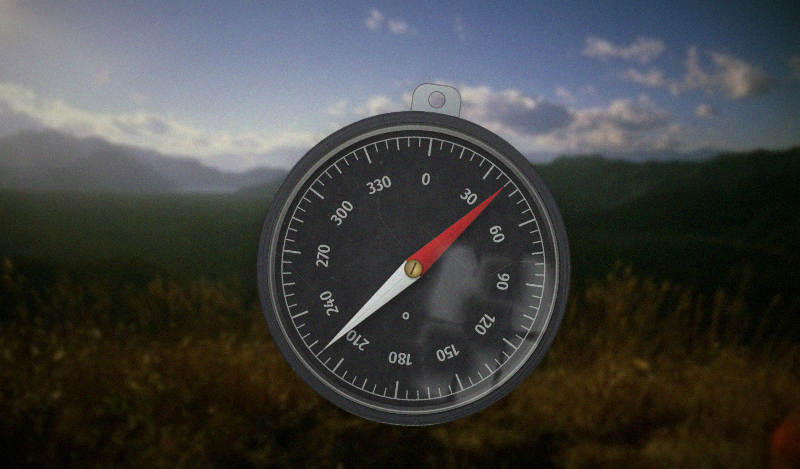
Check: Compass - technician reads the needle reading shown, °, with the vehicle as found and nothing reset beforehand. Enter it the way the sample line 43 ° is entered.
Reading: 40 °
